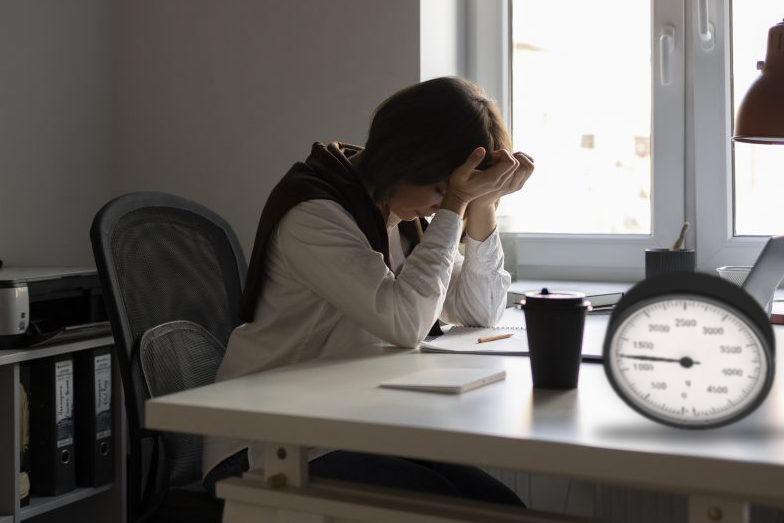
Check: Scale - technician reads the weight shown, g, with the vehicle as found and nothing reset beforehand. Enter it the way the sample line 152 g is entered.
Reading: 1250 g
